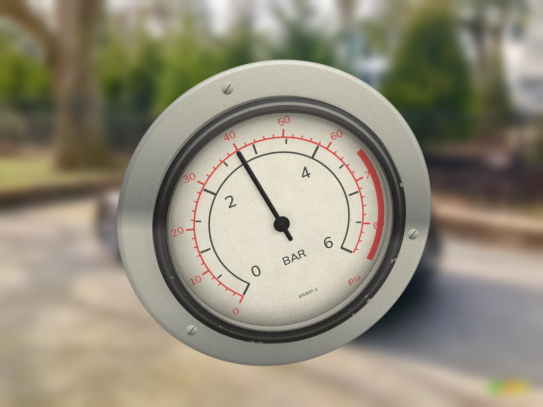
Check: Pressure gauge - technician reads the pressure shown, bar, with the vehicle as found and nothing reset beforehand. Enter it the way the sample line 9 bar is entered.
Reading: 2.75 bar
